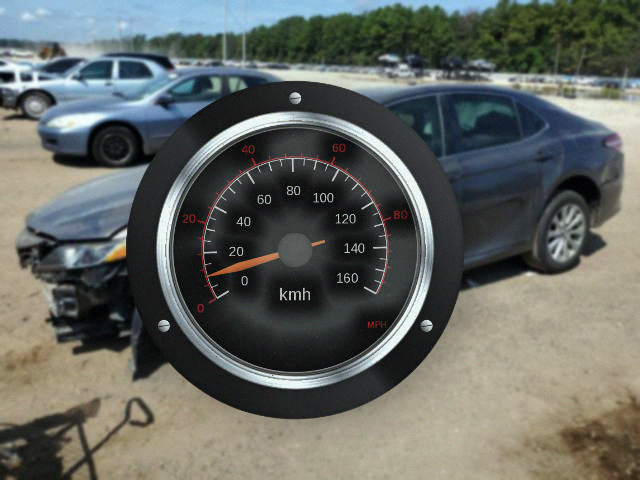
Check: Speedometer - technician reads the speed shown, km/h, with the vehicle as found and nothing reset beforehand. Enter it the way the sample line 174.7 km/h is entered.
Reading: 10 km/h
